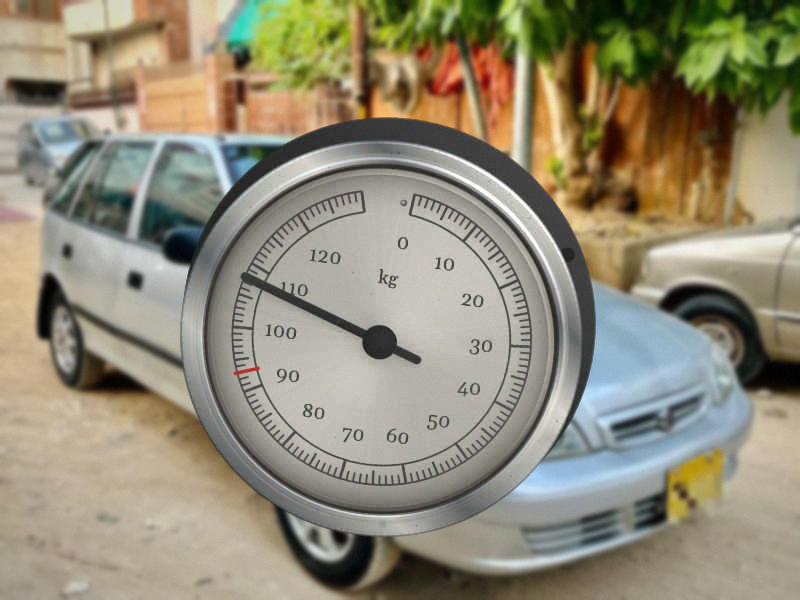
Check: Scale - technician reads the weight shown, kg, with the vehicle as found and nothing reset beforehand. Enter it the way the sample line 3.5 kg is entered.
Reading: 108 kg
